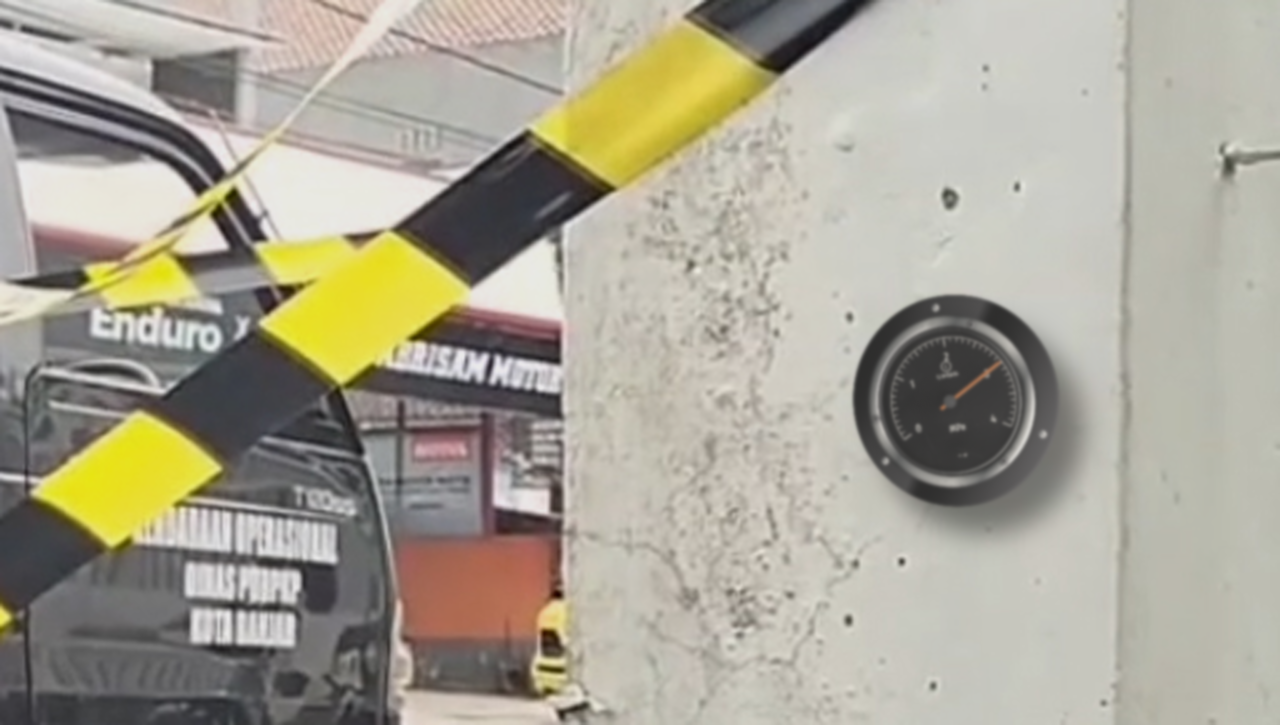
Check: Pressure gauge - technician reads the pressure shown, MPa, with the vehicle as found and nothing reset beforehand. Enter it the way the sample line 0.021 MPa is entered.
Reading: 3 MPa
